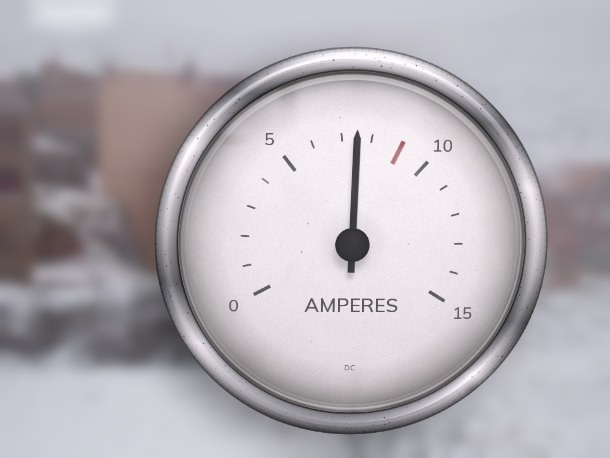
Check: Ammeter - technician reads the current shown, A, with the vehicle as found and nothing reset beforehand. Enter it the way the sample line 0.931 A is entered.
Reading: 7.5 A
